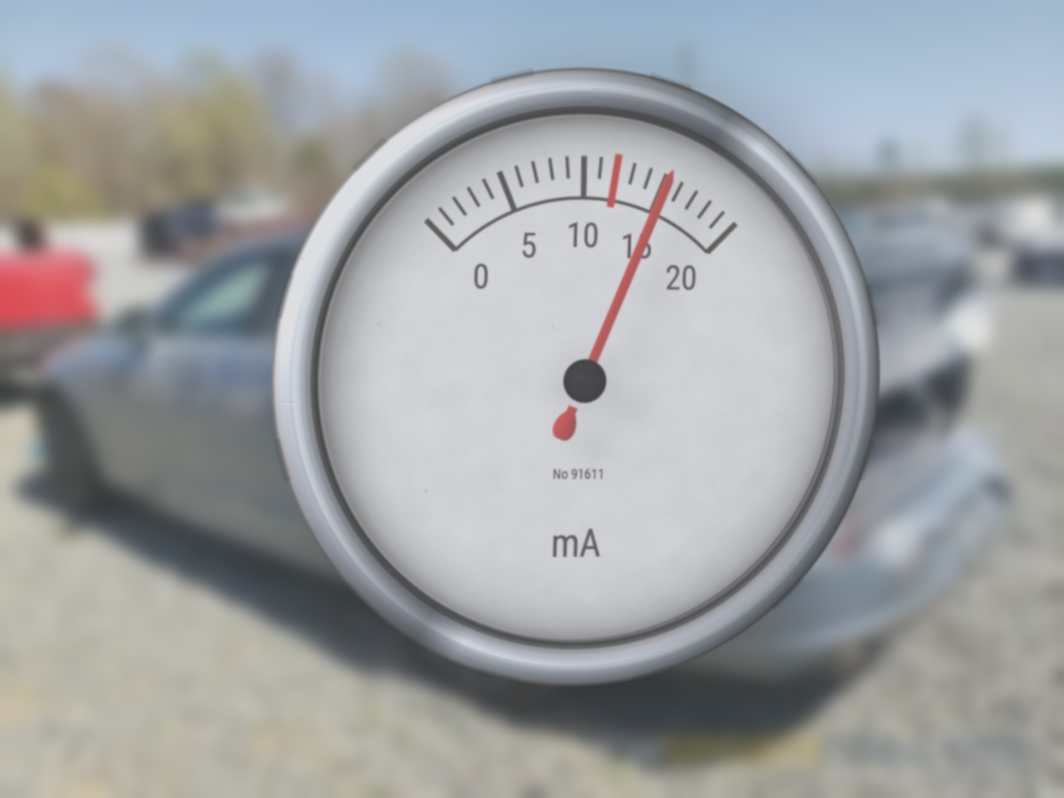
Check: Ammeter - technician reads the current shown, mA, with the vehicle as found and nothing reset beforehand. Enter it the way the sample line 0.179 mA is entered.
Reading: 15 mA
